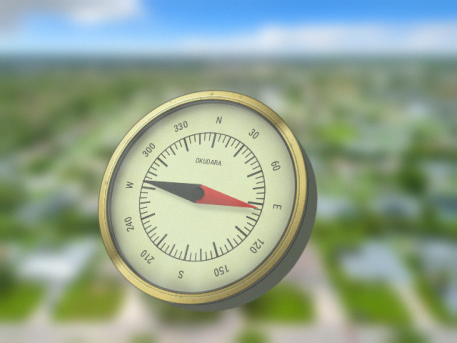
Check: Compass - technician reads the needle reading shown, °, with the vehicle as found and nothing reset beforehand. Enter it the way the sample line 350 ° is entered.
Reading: 95 °
